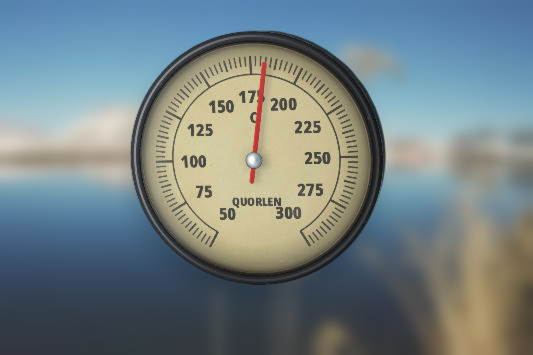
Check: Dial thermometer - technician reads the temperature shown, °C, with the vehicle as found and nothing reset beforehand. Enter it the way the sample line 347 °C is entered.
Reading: 182.5 °C
